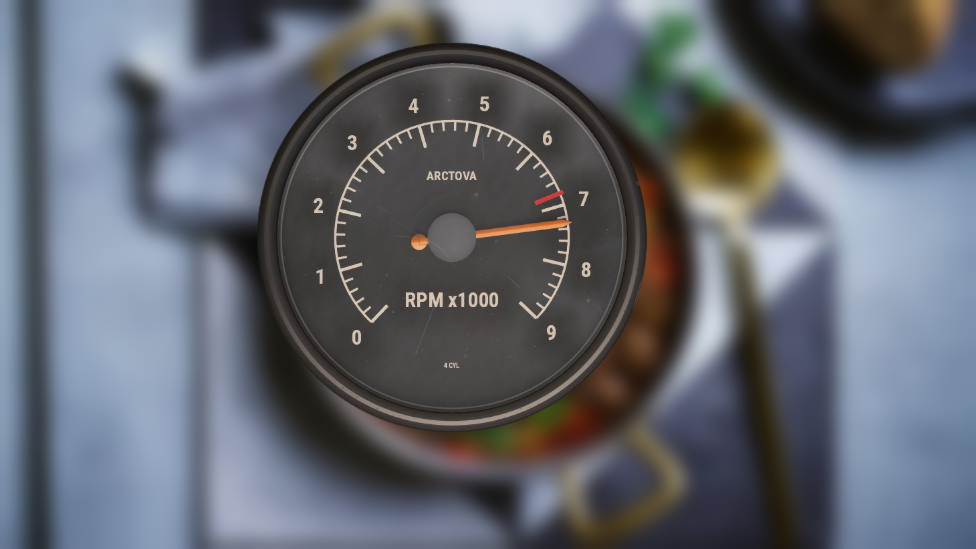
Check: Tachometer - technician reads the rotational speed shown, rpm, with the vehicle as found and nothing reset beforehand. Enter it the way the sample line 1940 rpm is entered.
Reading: 7300 rpm
